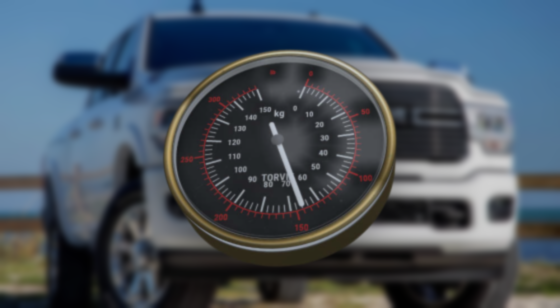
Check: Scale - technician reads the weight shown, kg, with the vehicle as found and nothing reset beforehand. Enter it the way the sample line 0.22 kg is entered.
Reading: 66 kg
